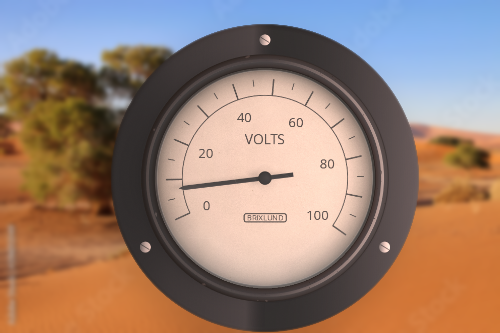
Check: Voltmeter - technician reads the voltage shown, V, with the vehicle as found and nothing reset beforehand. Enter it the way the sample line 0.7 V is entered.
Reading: 7.5 V
